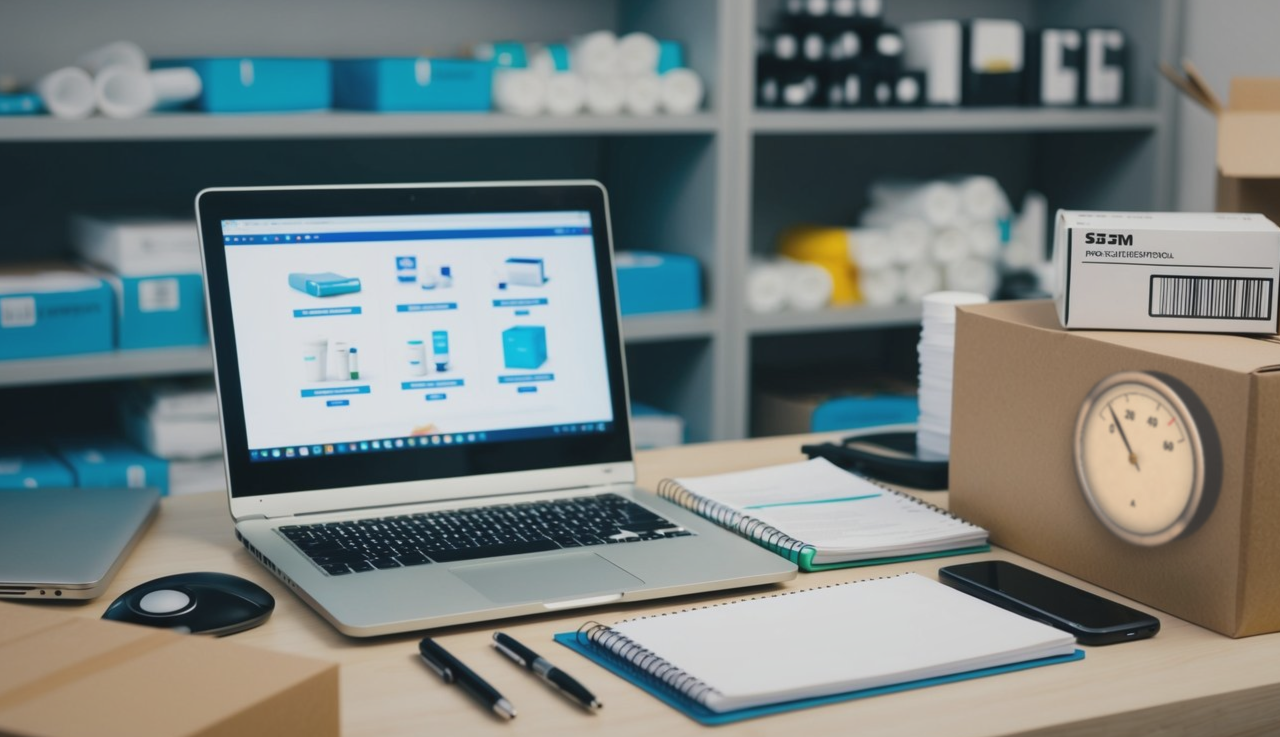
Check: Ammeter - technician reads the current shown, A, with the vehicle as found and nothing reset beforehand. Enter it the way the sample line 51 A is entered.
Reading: 10 A
